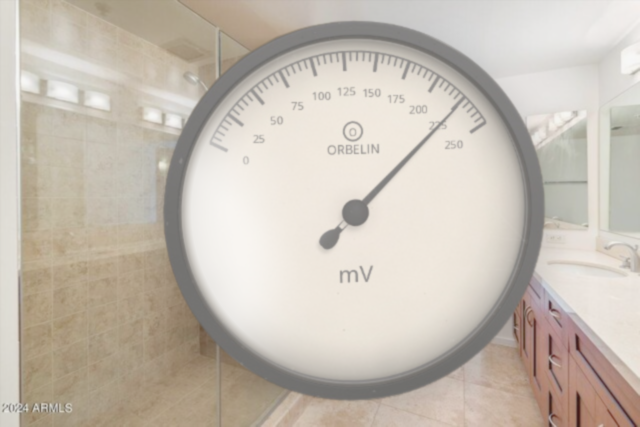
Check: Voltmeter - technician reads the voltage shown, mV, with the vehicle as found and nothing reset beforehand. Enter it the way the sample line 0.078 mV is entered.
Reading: 225 mV
